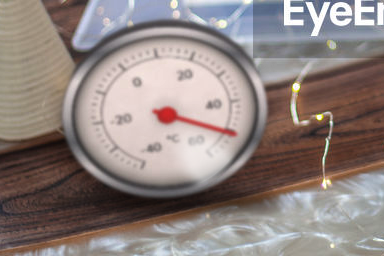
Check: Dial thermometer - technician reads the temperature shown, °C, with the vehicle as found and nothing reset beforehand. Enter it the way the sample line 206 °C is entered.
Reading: 50 °C
